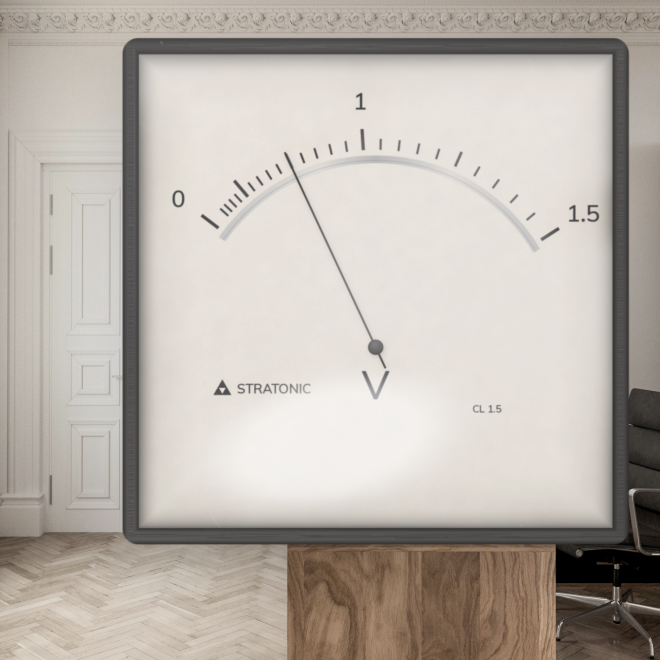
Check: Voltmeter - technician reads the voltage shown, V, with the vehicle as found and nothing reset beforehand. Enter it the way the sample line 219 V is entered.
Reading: 0.75 V
